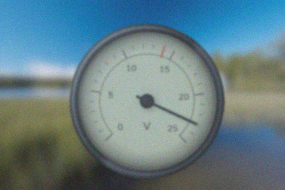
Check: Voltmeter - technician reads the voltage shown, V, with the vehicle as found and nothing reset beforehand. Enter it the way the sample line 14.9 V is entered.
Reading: 23 V
